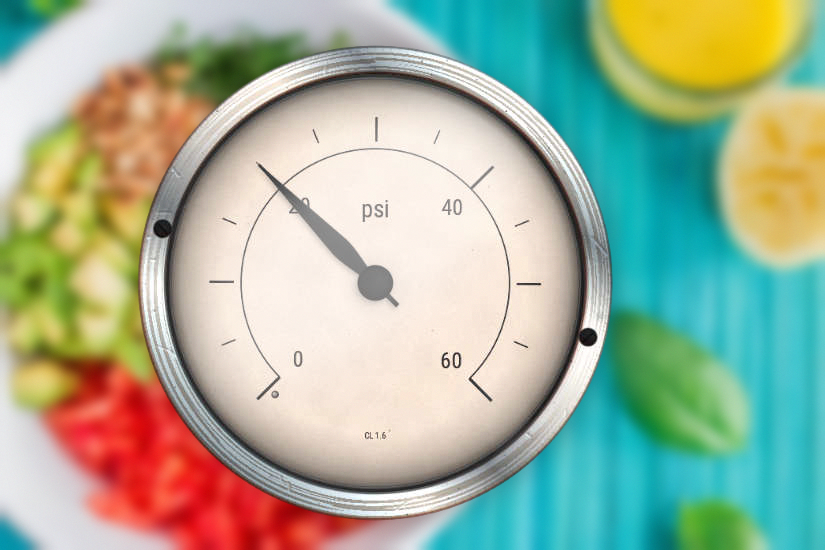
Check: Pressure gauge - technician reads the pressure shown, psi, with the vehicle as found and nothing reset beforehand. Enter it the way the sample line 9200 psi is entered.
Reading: 20 psi
